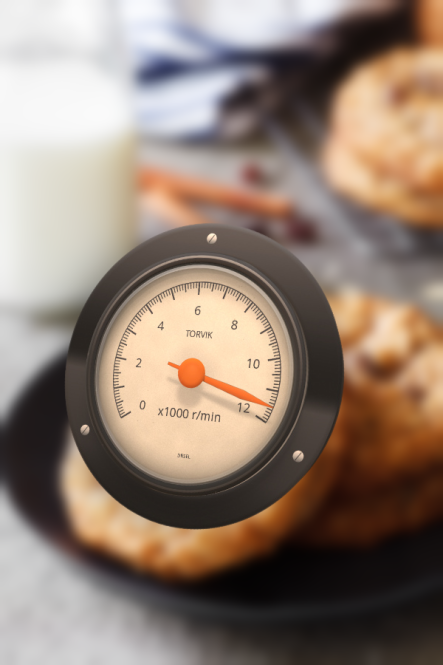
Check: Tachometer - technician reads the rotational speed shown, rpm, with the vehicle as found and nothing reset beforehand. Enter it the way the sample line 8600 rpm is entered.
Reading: 11500 rpm
